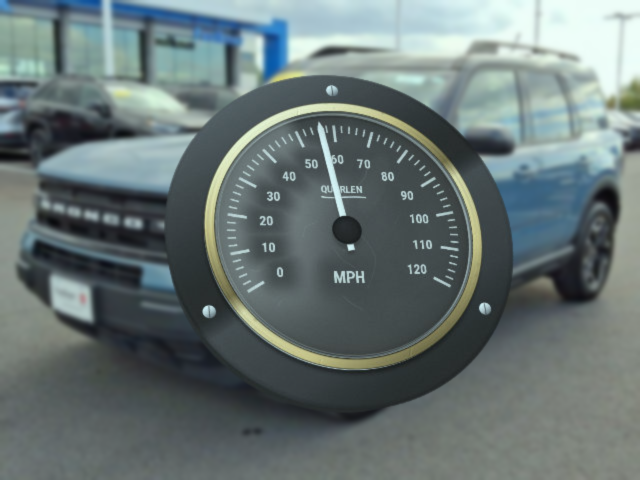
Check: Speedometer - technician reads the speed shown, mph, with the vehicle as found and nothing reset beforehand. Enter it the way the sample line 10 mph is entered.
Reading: 56 mph
